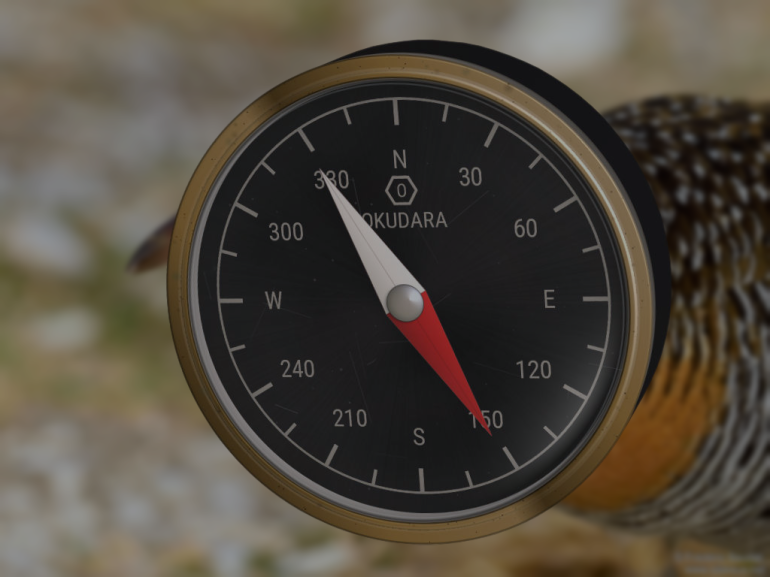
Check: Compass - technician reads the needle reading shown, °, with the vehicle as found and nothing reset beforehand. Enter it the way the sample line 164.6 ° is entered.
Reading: 150 °
